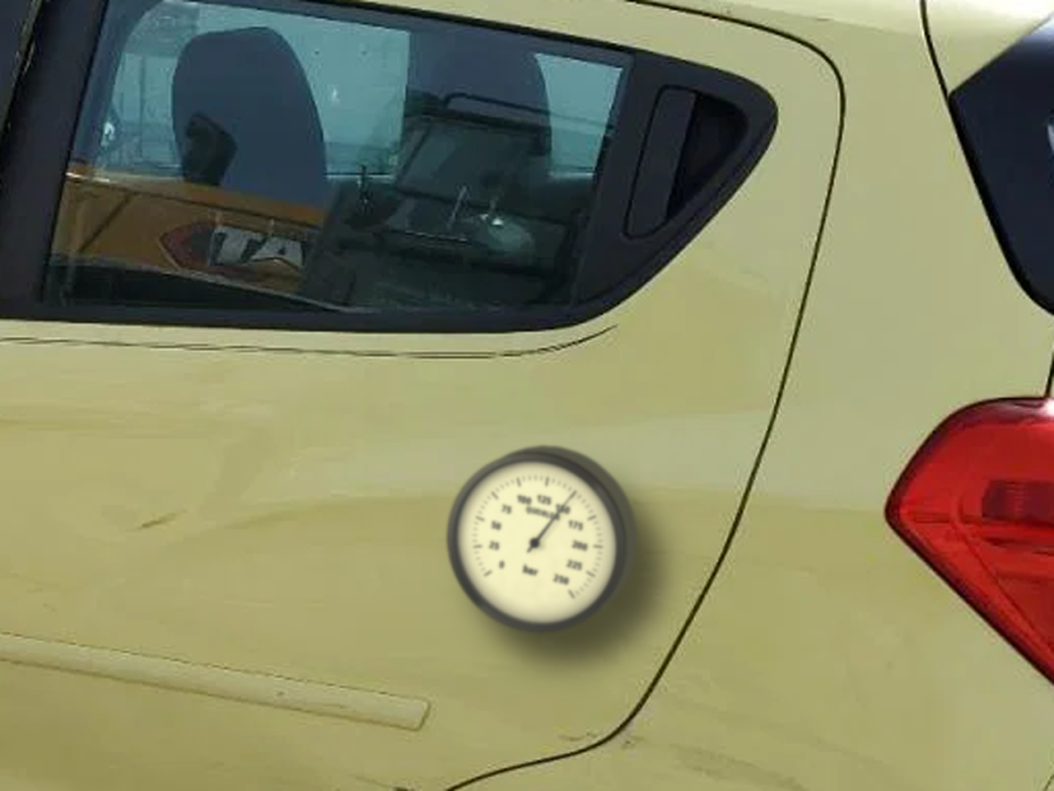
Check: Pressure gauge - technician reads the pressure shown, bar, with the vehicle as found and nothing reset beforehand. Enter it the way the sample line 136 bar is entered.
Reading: 150 bar
